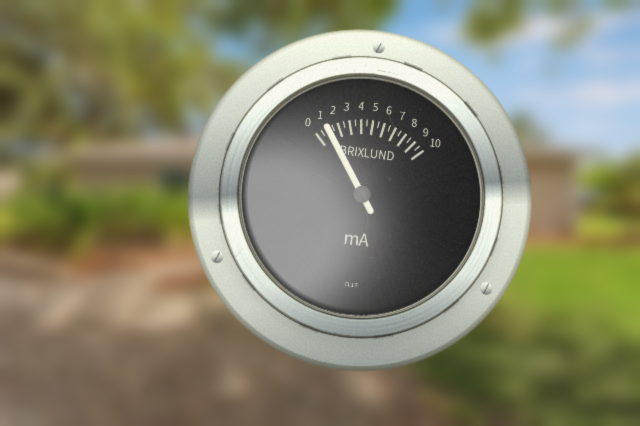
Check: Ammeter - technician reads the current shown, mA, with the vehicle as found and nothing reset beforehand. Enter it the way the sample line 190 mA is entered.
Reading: 1 mA
